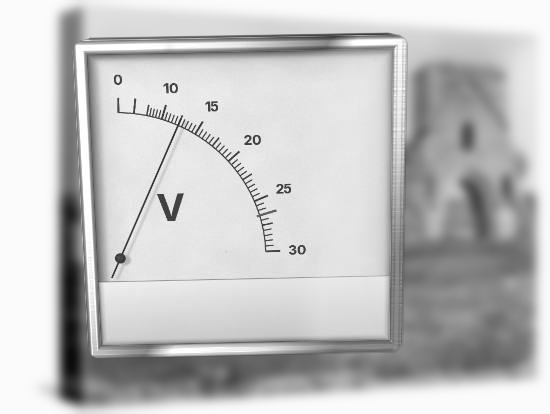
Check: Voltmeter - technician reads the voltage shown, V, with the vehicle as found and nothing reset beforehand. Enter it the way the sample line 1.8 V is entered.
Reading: 12.5 V
